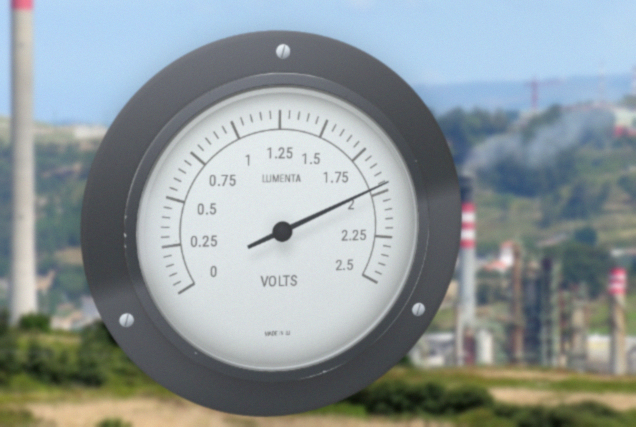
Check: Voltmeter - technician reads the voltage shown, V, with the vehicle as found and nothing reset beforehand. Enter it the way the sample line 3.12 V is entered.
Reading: 1.95 V
